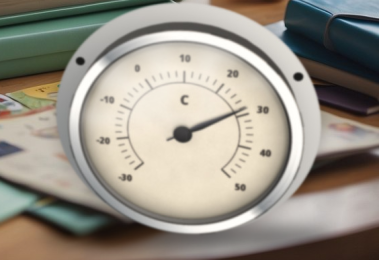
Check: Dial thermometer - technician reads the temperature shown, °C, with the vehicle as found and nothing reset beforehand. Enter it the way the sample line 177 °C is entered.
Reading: 28 °C
